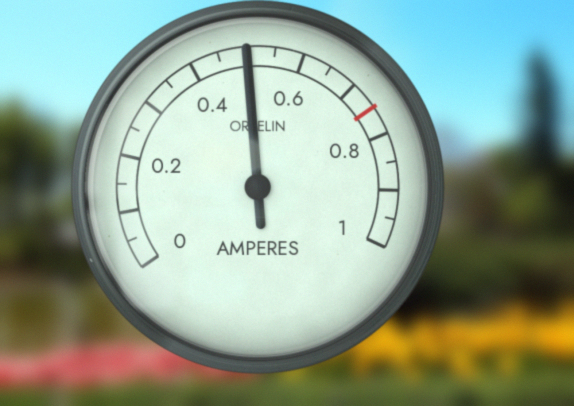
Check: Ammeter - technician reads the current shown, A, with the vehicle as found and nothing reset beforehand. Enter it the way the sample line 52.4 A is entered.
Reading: 0.5 A
